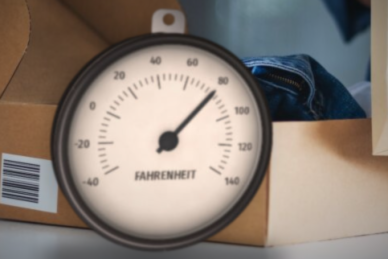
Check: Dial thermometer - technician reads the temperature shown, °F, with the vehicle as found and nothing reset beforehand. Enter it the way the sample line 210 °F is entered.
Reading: 80 °F
